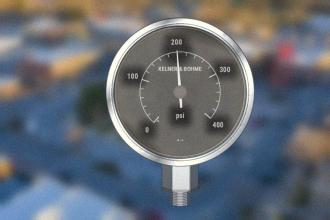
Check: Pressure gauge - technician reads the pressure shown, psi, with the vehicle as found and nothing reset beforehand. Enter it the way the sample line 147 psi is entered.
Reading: 200 psi
